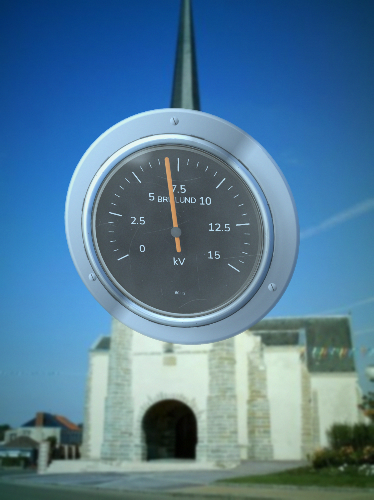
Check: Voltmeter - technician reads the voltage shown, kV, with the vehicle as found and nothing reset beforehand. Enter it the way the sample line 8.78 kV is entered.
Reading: 7 kV
